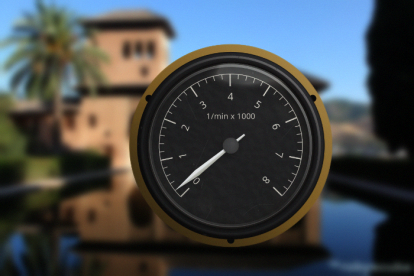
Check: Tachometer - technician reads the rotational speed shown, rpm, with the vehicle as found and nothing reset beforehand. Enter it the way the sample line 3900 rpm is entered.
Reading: 200 rpm
